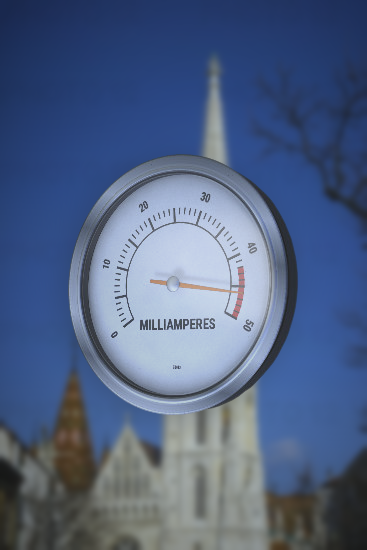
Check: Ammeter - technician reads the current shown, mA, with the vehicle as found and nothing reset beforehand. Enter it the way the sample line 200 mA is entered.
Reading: 46 mA
